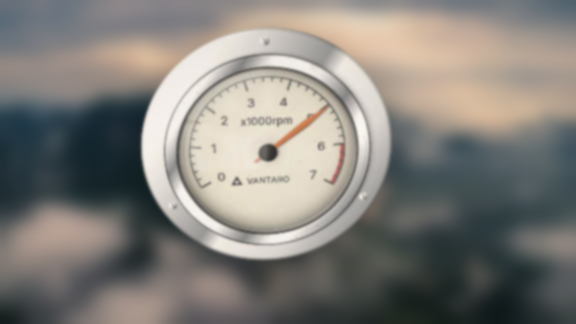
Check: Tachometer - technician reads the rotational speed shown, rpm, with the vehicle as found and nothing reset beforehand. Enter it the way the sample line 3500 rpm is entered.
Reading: 5000 rpm
